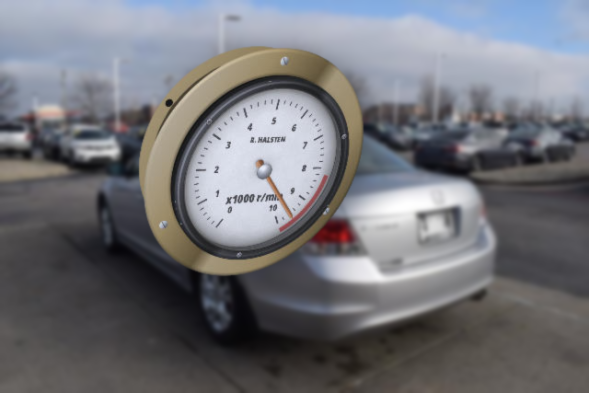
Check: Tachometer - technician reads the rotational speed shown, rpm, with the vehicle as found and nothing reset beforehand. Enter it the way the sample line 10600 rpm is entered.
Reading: 9600 rpm
